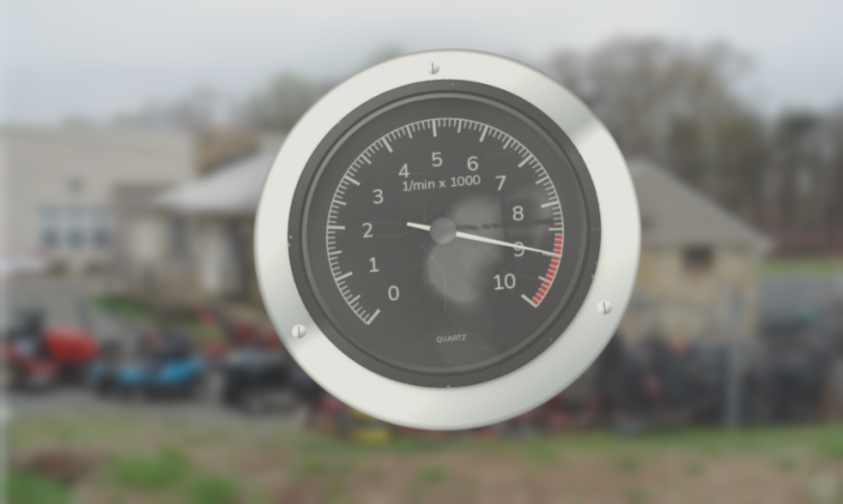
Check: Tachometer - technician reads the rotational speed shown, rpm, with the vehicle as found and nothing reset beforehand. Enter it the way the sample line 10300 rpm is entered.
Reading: 9000 rpm
